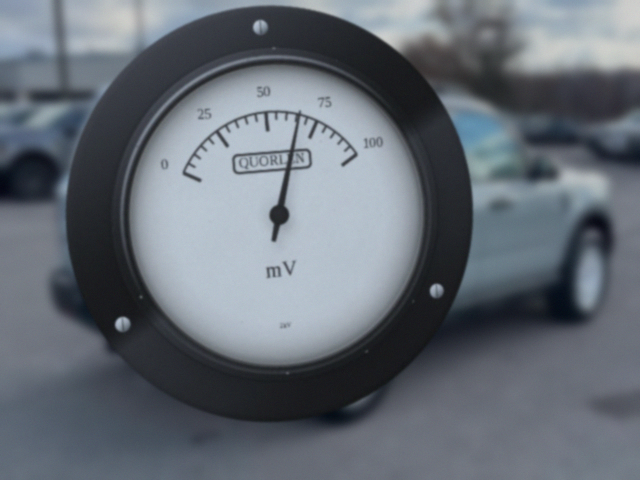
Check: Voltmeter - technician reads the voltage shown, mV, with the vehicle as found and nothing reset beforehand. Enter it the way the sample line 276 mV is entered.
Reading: 65 mV
